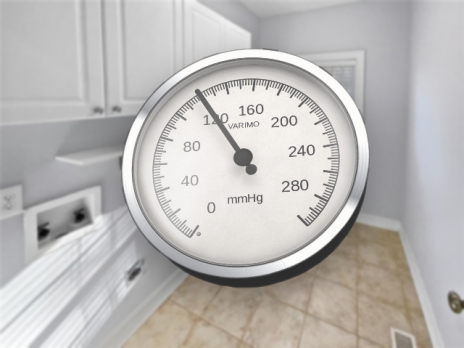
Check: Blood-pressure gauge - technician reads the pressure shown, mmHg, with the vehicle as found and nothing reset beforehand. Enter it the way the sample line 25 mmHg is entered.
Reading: 120 mmHg
